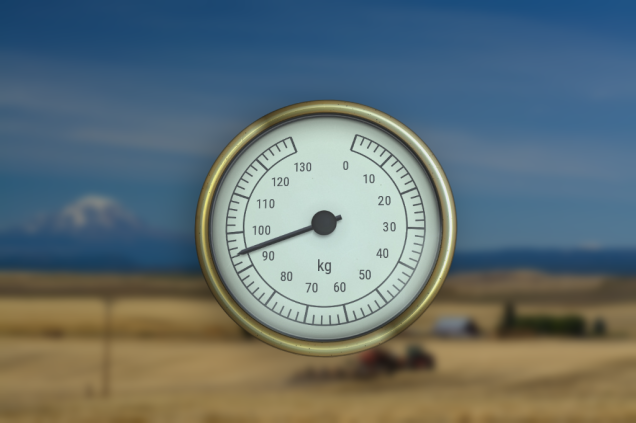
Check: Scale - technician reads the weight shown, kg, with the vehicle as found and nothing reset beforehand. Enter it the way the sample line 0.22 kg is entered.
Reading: 94 kg
